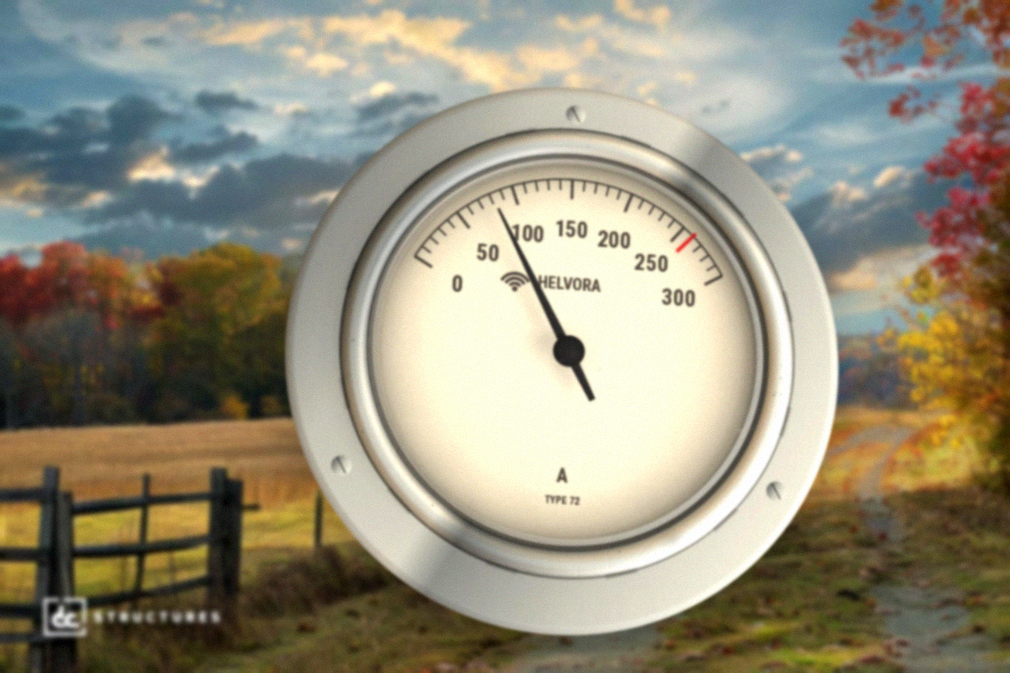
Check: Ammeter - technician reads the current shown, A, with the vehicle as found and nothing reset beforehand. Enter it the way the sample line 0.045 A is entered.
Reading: 80 A
